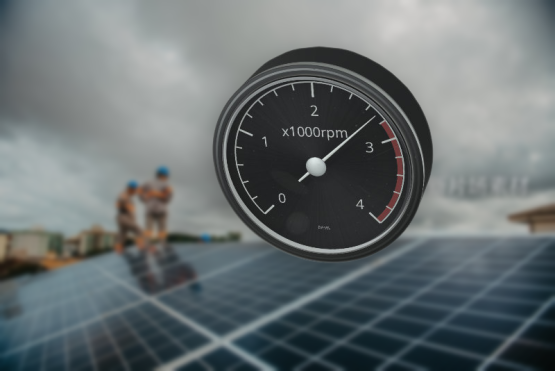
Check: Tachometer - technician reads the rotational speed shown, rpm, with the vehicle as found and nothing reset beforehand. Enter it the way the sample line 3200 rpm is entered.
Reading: 2700 rpm
